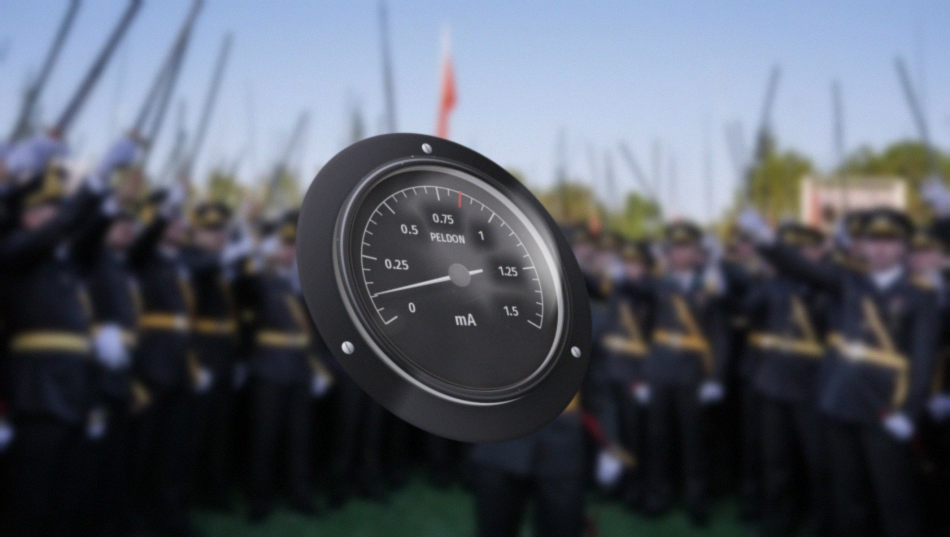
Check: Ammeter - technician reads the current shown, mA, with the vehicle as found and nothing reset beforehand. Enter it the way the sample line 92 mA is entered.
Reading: 0.1 mA
